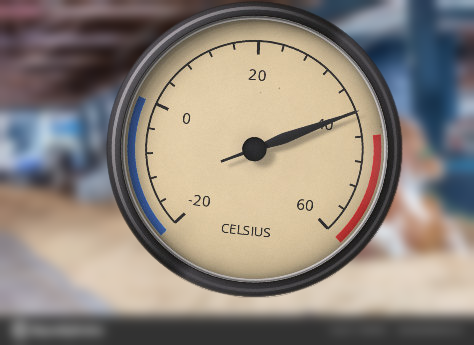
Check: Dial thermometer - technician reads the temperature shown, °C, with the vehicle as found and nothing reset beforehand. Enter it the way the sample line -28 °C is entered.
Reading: 40 °C
